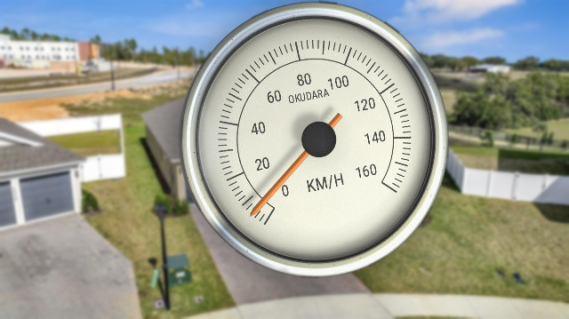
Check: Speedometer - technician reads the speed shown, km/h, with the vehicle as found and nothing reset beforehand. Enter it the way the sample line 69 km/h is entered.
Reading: 6 km/h
